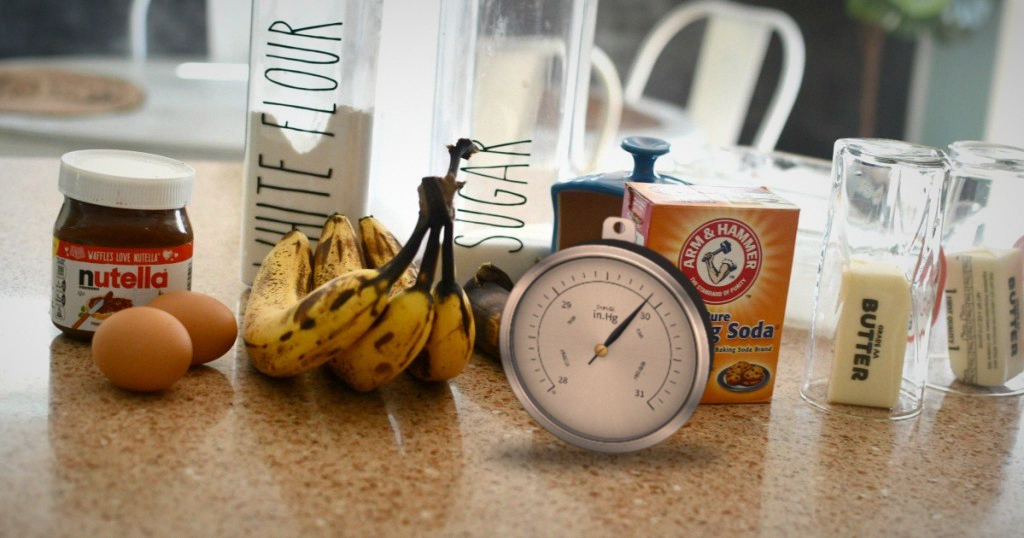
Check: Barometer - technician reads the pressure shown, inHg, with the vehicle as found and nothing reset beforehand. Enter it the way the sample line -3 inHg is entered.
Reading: 29.9 inHg
